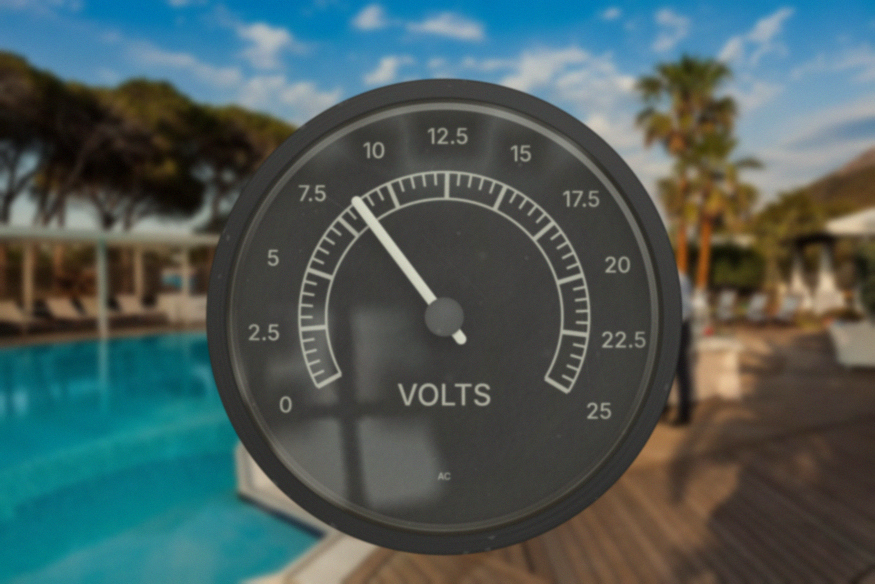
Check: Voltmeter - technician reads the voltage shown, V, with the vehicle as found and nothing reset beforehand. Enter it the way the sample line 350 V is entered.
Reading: 8.5 V
